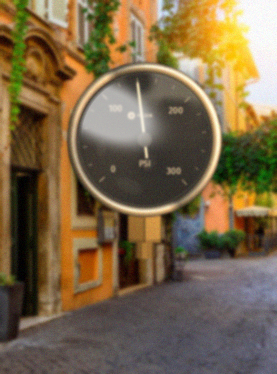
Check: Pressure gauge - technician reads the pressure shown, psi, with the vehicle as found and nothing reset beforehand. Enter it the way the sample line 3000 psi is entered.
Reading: 140 psi
